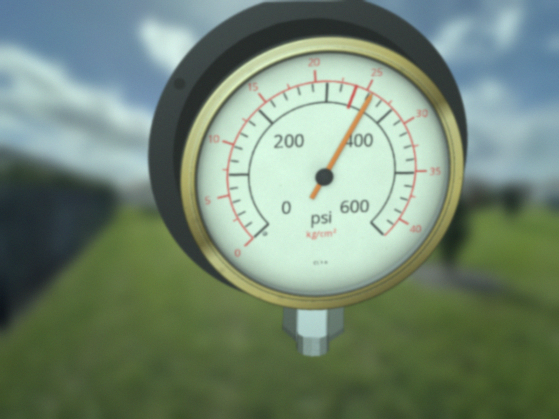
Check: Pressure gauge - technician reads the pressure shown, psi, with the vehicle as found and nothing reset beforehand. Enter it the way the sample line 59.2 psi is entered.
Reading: 360 psi
